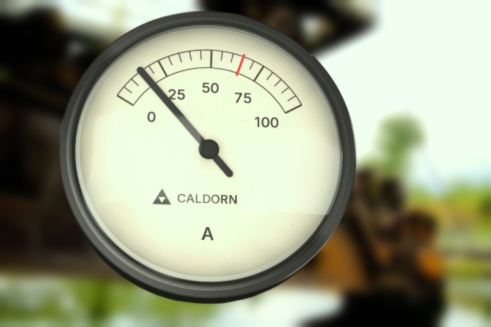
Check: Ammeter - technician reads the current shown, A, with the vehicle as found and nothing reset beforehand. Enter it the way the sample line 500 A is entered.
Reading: 15 A
